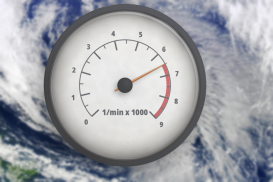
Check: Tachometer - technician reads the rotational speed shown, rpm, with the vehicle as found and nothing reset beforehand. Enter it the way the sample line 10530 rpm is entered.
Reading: 6500 rpm
